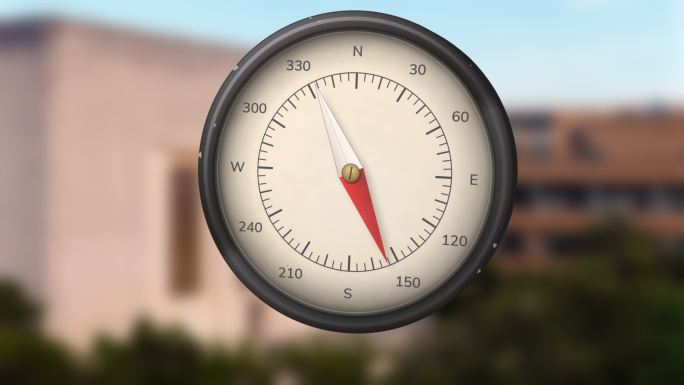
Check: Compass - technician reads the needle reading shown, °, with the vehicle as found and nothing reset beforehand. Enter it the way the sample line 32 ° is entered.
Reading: 155 °
